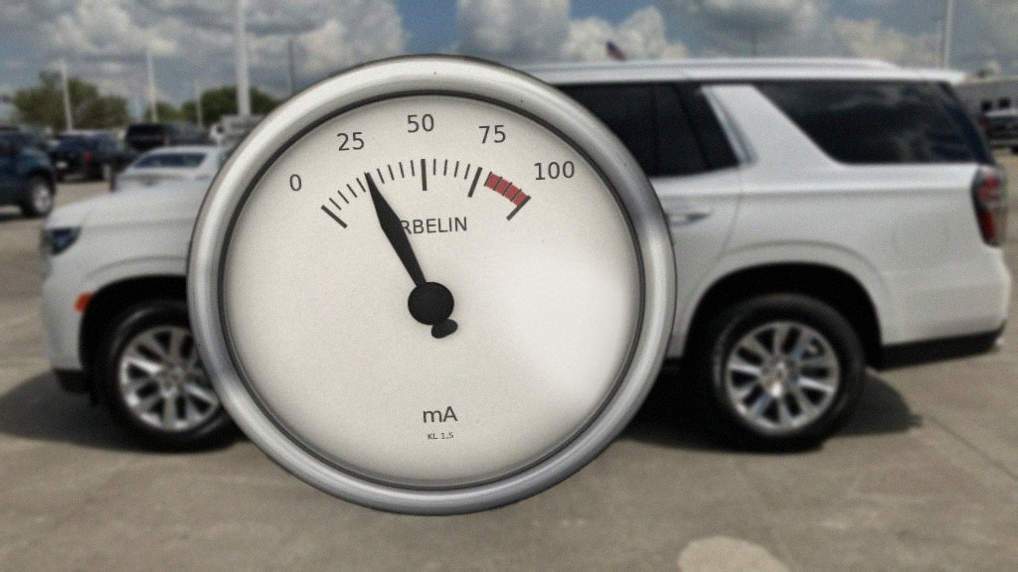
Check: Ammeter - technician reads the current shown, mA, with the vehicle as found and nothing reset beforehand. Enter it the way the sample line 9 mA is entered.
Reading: 25 mA
